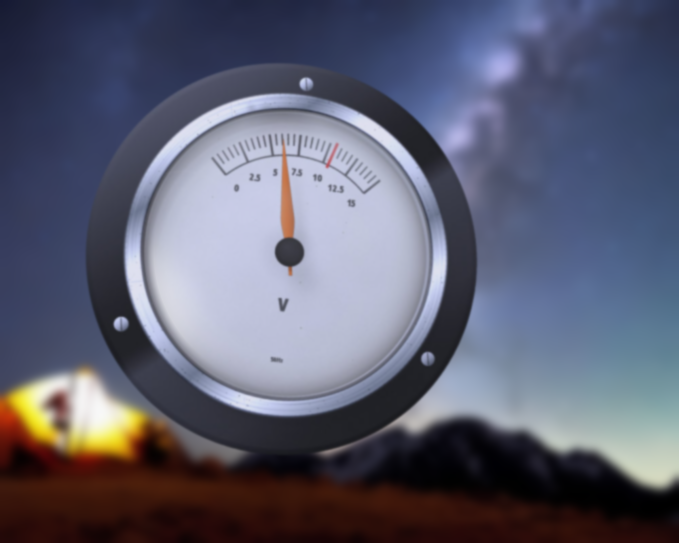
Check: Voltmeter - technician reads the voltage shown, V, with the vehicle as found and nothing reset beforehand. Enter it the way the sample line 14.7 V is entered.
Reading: 6 V
